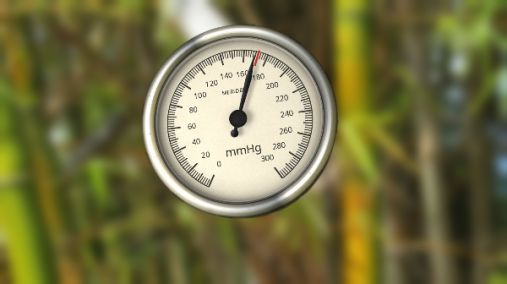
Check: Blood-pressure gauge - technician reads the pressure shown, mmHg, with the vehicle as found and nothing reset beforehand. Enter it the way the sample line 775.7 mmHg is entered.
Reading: 170 mmHg
